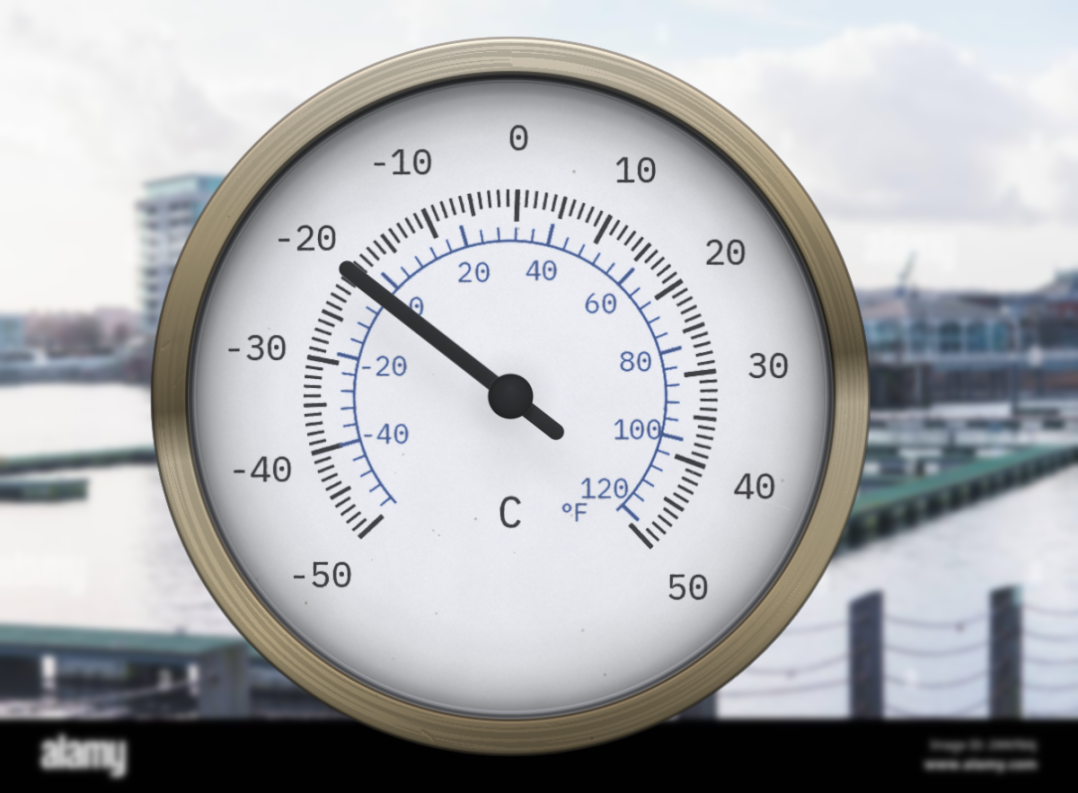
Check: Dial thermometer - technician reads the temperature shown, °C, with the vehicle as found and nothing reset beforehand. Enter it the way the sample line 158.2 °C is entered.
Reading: -20 °C
